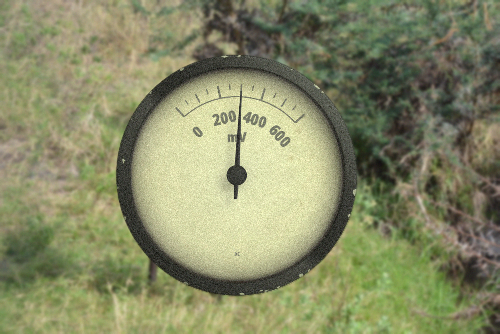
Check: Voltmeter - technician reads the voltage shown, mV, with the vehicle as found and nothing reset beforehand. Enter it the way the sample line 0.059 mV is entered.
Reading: 300 mV
